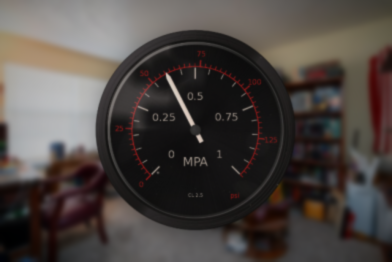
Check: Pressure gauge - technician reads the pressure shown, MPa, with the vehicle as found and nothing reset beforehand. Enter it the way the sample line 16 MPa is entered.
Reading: 0.4 MPa
